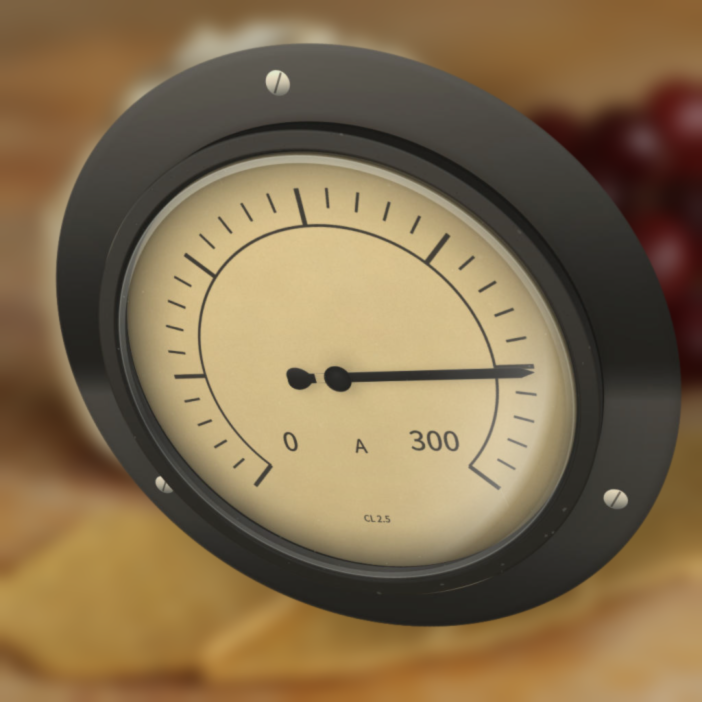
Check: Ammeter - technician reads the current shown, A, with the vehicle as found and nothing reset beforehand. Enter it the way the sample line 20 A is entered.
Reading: 250 A
